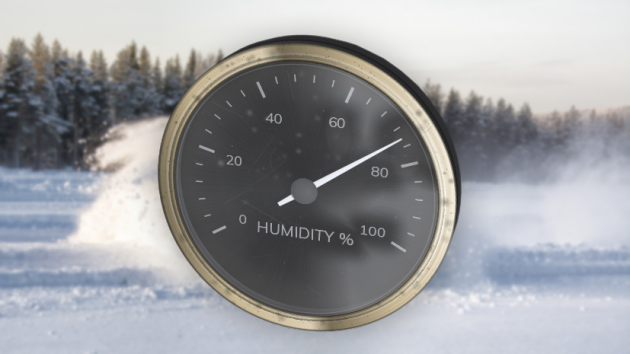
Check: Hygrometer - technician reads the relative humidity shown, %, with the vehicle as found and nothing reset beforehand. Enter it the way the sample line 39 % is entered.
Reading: 74 %
